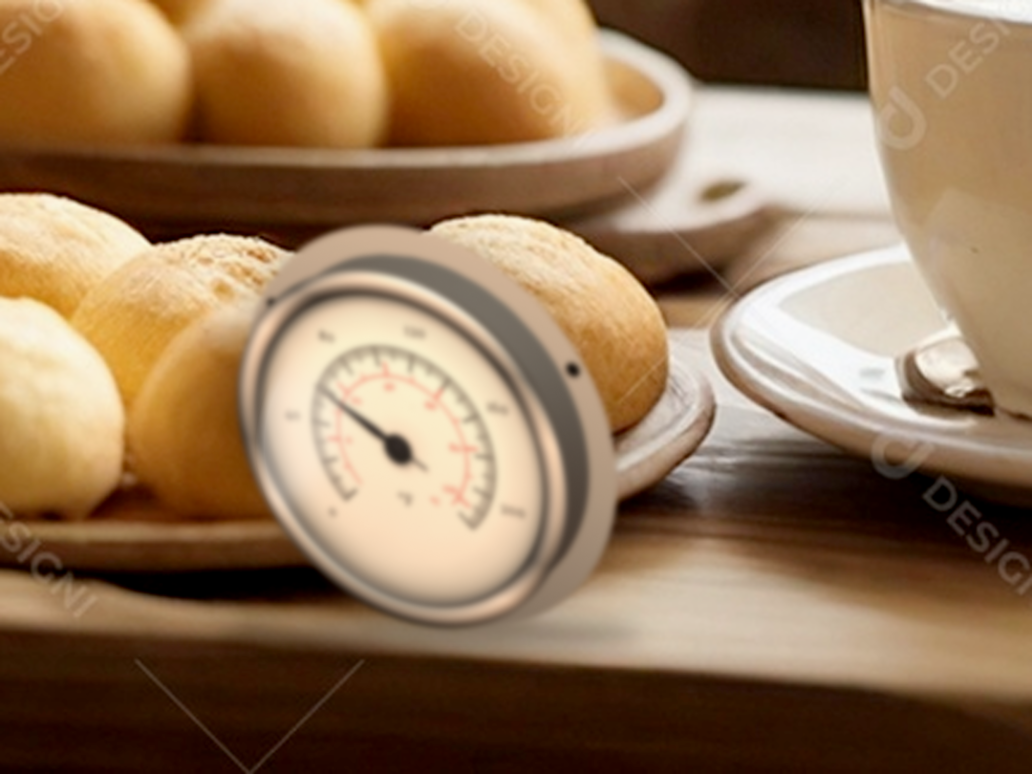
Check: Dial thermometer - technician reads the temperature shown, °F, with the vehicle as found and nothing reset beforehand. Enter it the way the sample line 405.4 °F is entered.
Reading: 60 °F
